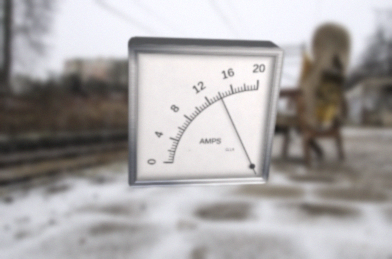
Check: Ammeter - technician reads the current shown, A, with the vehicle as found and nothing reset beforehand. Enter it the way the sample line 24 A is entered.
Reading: 14 A
